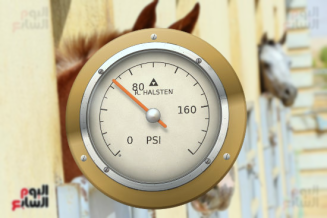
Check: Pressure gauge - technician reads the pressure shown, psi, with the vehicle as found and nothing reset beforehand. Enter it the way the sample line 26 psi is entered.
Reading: 65 psi
